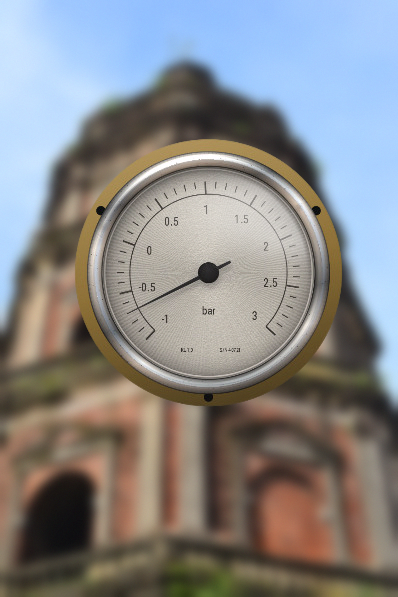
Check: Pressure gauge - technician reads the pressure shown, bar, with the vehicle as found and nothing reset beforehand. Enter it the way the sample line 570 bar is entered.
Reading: -0.7 bar
